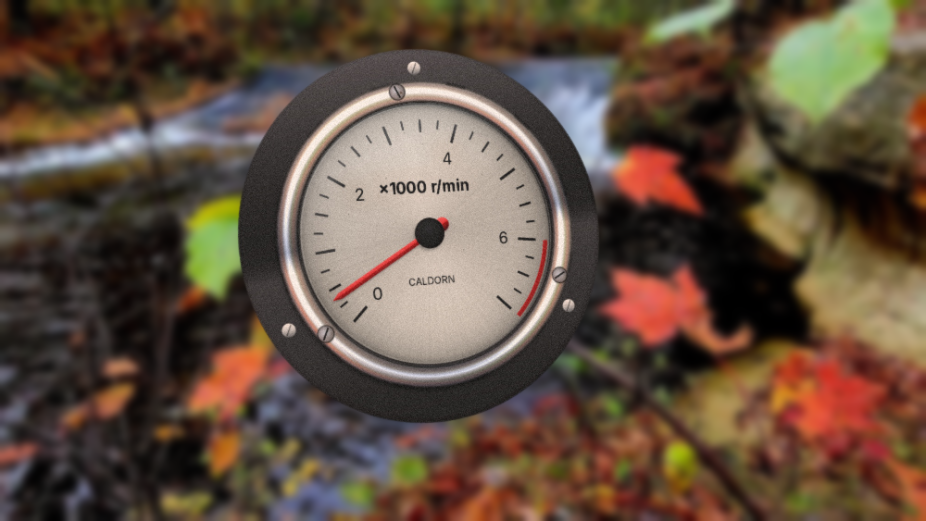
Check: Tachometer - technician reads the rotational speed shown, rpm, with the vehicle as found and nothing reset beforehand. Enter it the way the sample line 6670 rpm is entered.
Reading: 375 rpm
